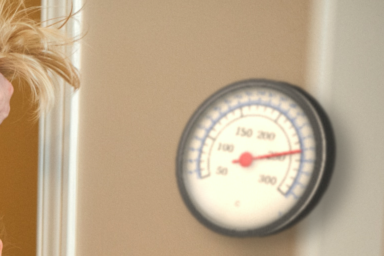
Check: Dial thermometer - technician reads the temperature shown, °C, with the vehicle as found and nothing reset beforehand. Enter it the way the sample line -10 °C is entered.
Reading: 250 °C
